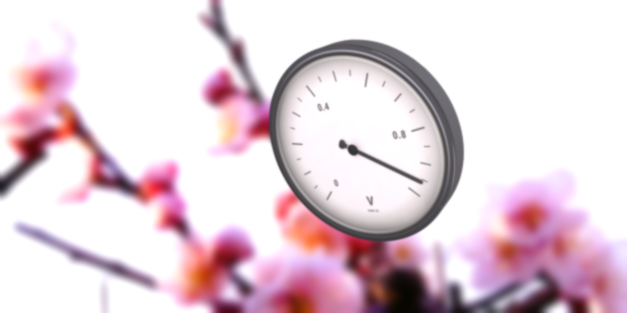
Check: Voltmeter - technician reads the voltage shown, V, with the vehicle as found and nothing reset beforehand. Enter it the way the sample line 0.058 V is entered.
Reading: 0.95 V
